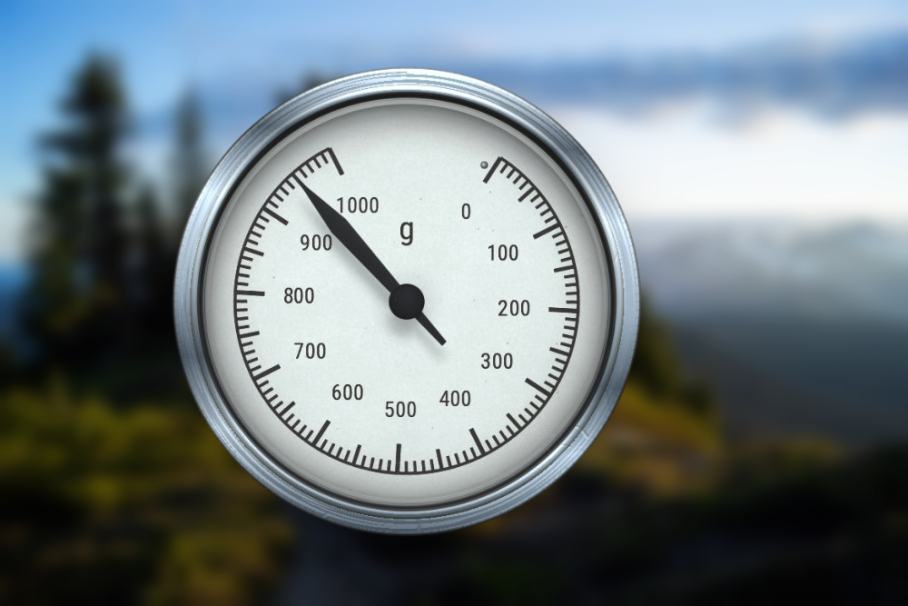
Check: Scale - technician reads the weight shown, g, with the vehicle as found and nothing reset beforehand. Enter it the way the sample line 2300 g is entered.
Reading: 950 g
